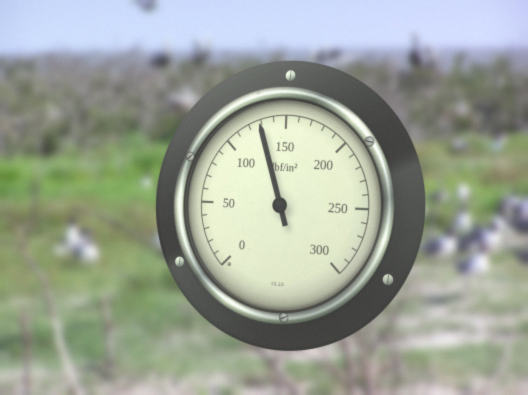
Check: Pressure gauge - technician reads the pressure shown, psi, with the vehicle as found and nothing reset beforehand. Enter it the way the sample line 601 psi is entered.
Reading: 130 psi
